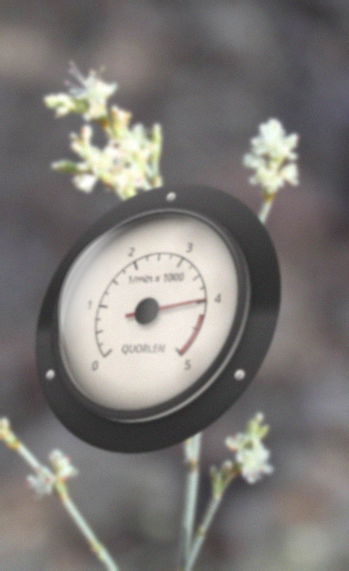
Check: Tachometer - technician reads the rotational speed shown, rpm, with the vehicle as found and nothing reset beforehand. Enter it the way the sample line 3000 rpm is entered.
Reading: 4000 rpm
